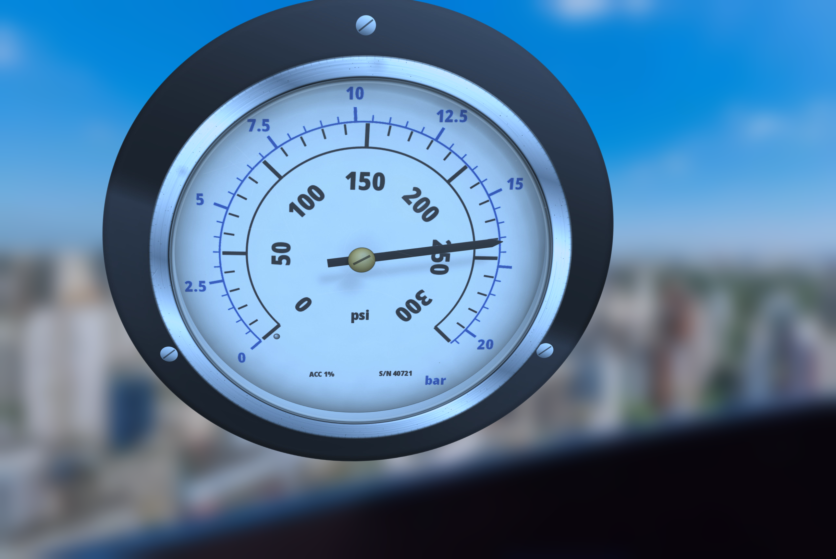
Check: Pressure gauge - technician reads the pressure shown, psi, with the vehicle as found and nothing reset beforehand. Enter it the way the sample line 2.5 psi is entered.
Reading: 240 psi
